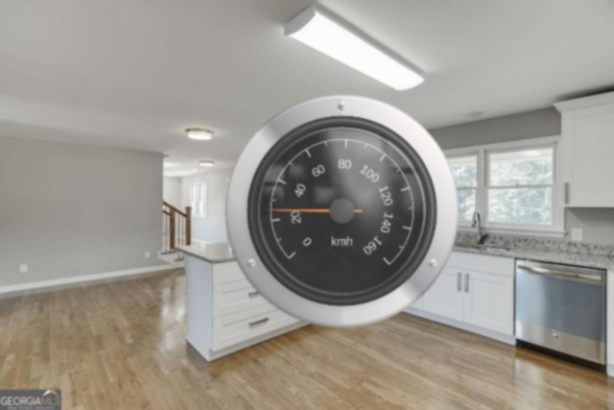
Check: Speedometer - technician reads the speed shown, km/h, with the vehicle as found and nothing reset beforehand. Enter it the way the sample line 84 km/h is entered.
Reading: 25 km/h
